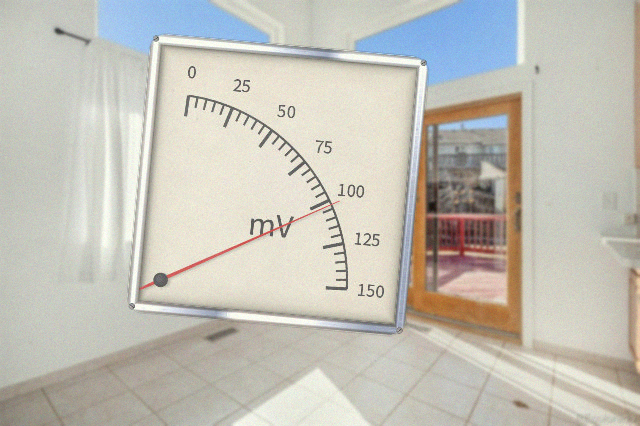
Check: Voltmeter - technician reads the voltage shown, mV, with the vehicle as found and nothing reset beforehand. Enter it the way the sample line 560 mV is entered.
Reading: 102.5 mV
